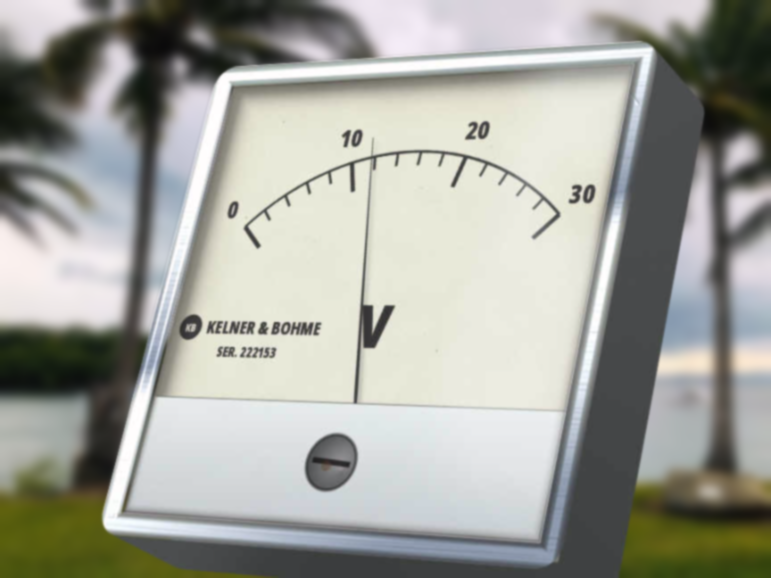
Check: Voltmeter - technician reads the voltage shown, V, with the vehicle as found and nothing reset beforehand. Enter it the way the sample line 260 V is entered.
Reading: 12 V
